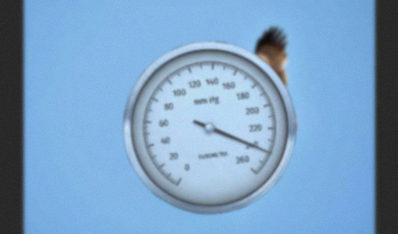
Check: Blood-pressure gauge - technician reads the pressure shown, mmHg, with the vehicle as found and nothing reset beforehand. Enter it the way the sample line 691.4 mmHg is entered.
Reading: 240 mmHg
